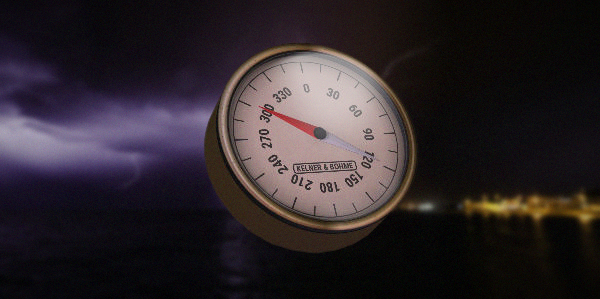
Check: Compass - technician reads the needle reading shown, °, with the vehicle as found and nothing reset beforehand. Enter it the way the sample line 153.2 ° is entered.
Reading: 300 °
